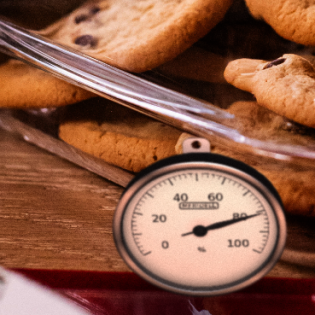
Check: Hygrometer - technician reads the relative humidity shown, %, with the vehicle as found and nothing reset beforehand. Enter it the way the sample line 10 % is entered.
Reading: 80 %
